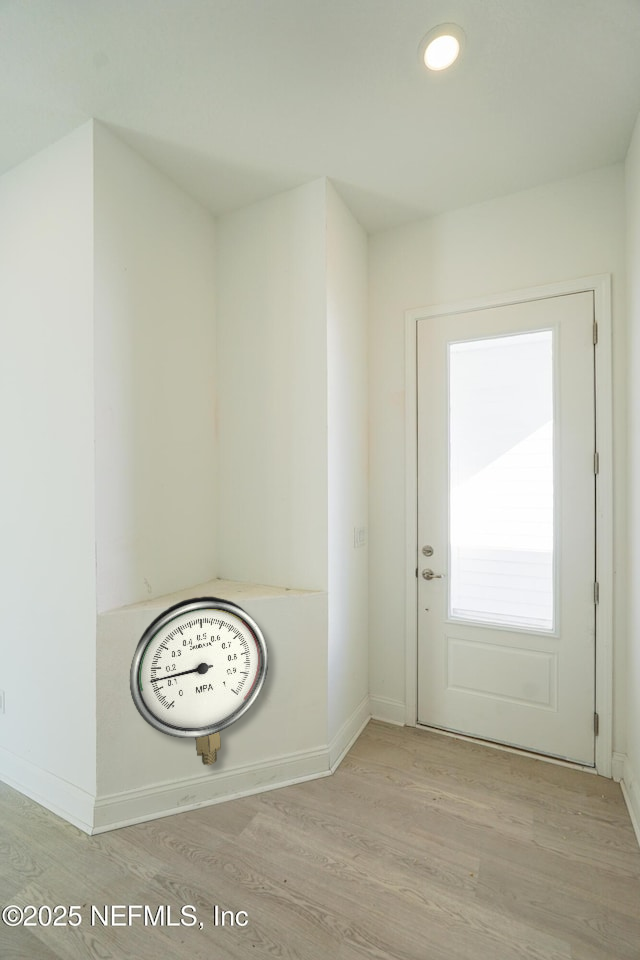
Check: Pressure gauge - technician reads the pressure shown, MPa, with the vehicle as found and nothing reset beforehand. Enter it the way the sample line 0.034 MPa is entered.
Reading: 0.15 MPa
